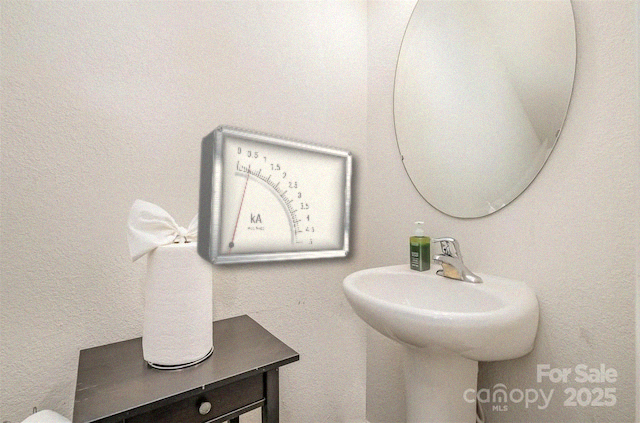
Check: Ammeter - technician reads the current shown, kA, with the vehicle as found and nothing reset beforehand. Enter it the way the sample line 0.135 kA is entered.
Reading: 0.5 kA
